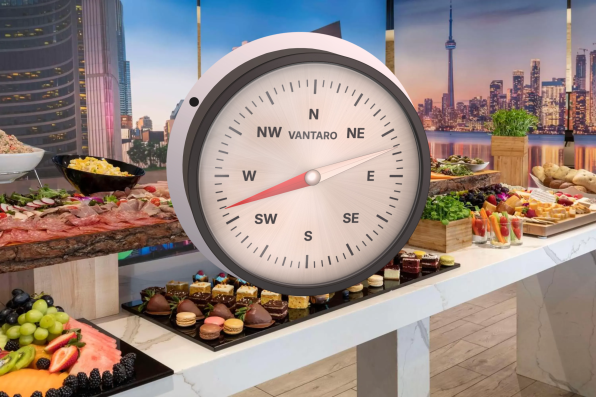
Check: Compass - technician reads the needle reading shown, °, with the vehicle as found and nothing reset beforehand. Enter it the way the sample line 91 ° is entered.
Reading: 250 °
